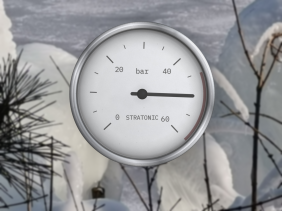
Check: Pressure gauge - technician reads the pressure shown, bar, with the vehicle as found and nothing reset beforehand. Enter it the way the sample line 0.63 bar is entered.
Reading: 50 bar
